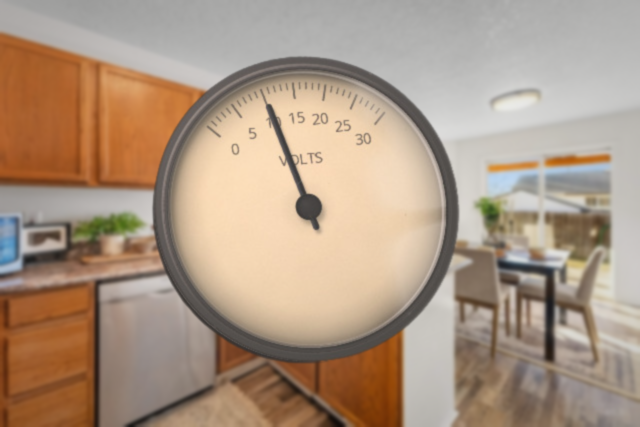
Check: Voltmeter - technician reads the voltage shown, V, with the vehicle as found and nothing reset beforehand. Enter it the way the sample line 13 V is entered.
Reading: 10 V
